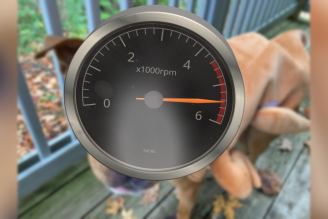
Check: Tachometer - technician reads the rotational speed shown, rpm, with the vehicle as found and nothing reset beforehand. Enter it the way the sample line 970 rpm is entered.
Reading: 5400 rpm
